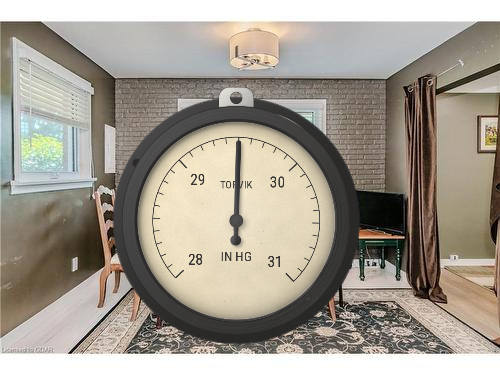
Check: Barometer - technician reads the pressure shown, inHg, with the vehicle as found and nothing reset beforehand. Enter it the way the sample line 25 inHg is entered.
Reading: 29.5 inHg
